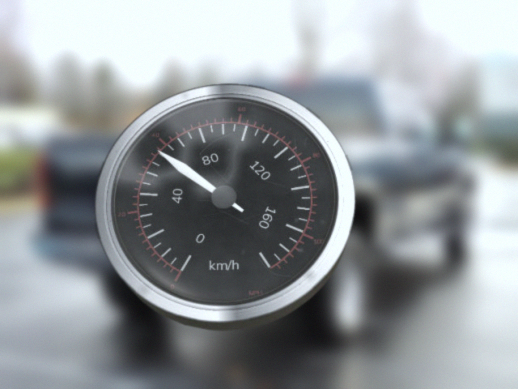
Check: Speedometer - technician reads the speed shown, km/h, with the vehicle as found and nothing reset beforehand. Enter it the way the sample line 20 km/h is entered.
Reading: 60 km/h
